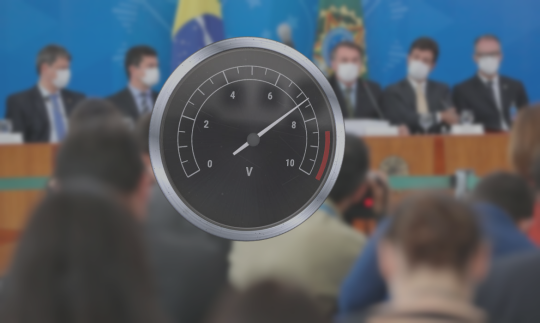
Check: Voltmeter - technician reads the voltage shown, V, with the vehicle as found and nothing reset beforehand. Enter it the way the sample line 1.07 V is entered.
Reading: 7.25 V
